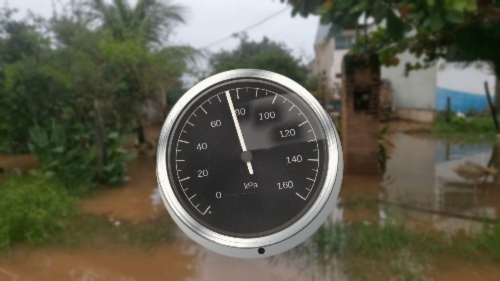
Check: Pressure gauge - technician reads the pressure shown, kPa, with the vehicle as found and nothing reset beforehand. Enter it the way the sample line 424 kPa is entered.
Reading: 75 kPa
